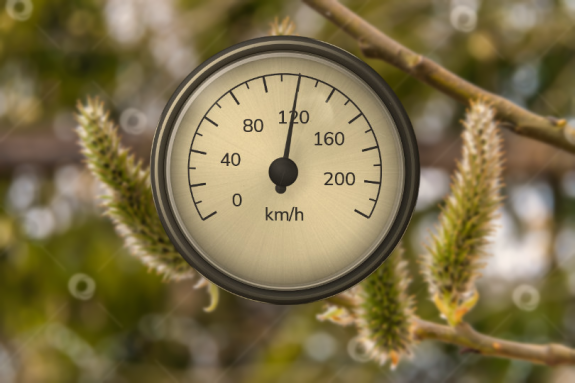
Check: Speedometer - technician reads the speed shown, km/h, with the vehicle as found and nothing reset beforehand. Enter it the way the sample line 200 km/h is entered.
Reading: 120 km/h
